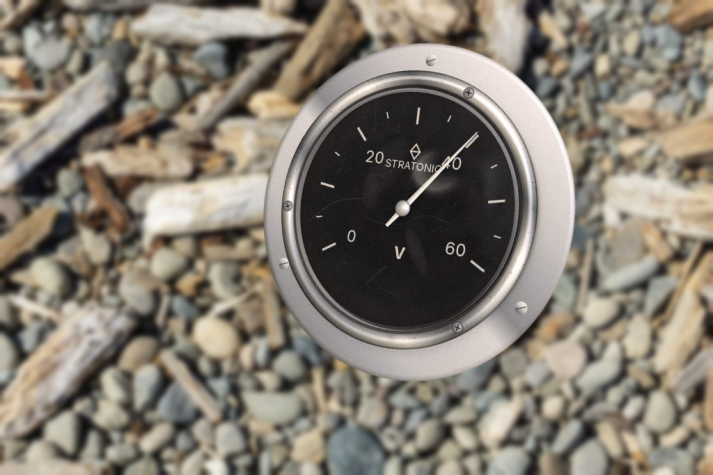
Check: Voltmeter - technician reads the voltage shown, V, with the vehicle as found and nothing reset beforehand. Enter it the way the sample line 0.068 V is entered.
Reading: 40 V
